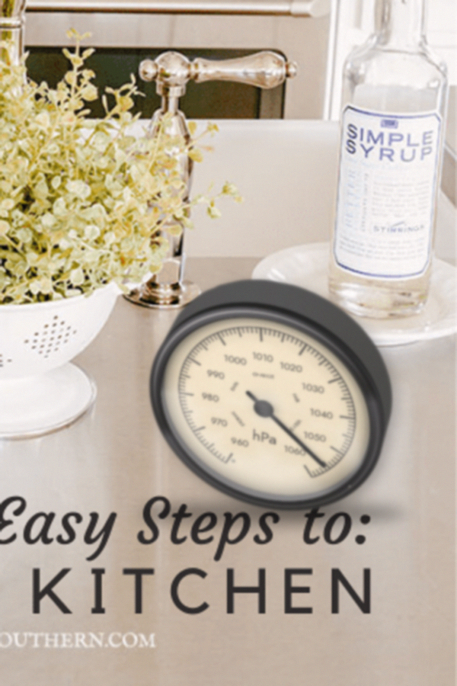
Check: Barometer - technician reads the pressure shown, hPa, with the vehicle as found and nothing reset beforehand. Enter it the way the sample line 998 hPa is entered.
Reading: 1055 hPa
